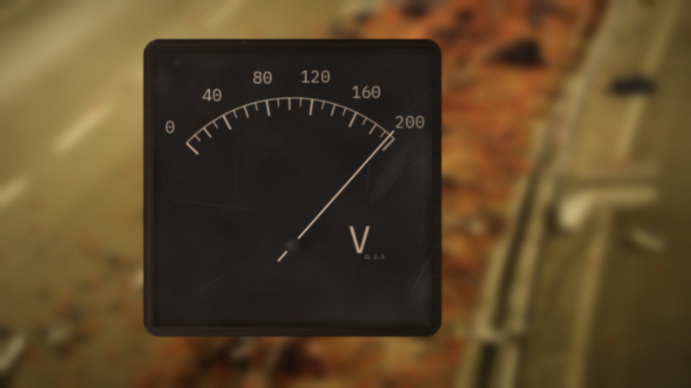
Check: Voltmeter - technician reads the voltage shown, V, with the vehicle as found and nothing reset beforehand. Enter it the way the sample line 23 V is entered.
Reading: 195 V
